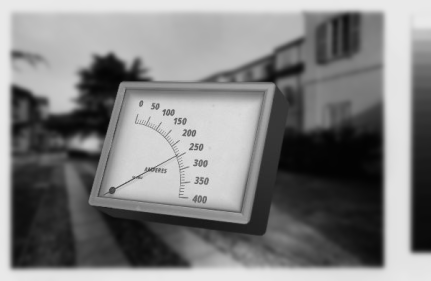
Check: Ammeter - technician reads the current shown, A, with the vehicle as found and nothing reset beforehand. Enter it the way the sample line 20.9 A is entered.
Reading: 250 A
